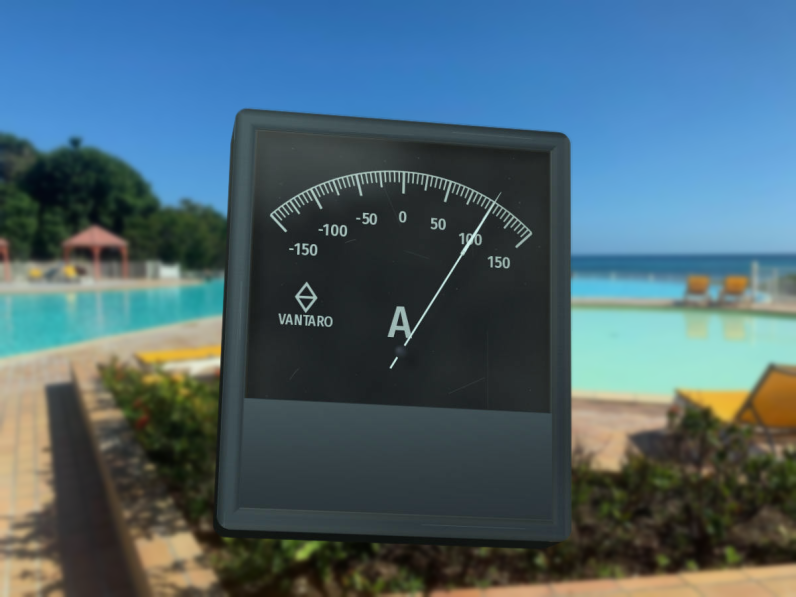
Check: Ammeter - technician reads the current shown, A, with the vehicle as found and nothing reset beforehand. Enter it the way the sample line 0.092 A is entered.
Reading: 100 A
